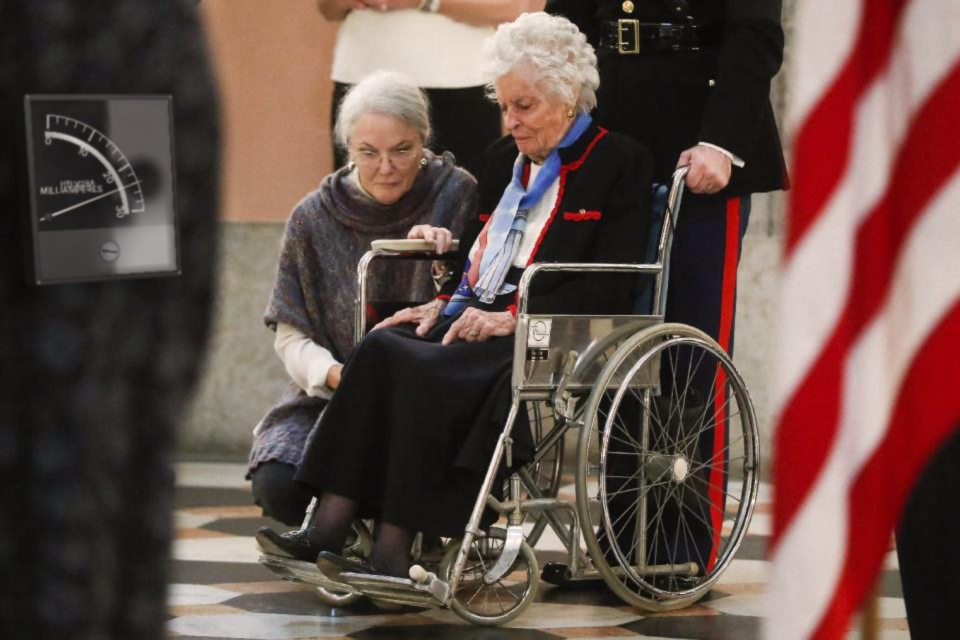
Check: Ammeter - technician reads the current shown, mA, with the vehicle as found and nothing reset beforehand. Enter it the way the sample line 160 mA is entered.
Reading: 24 mA
